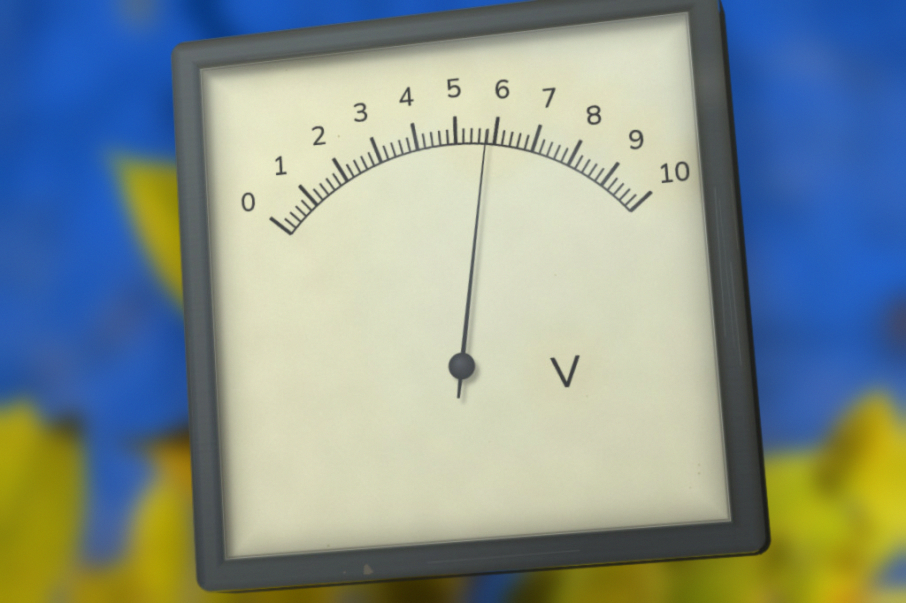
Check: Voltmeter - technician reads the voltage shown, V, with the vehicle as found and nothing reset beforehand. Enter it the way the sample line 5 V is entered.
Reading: 5.8 V
